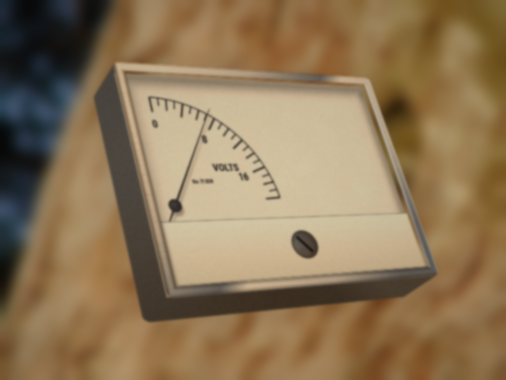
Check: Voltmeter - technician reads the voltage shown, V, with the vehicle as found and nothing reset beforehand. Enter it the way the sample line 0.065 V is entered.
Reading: 7 V
